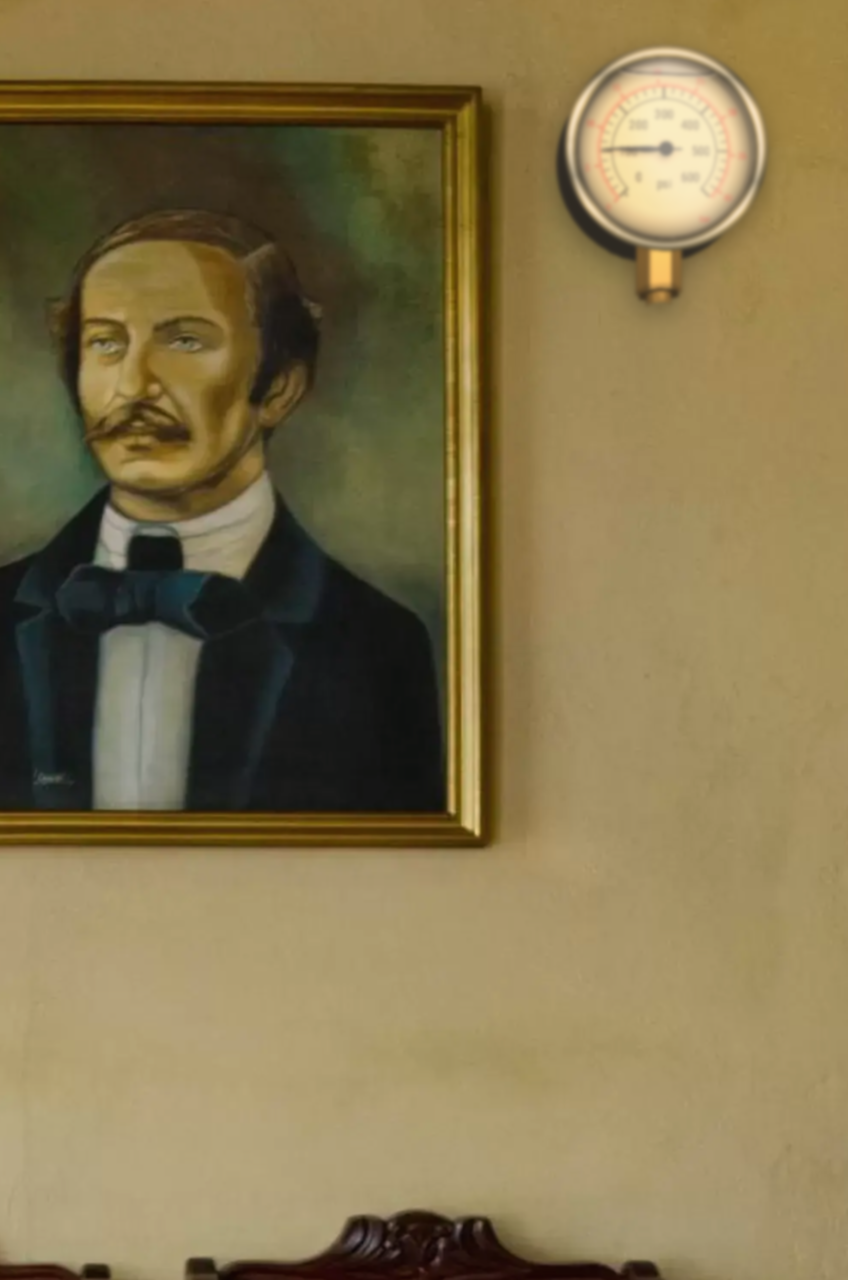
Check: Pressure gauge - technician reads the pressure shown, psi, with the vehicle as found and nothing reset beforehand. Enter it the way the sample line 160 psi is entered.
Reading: 100 psi
